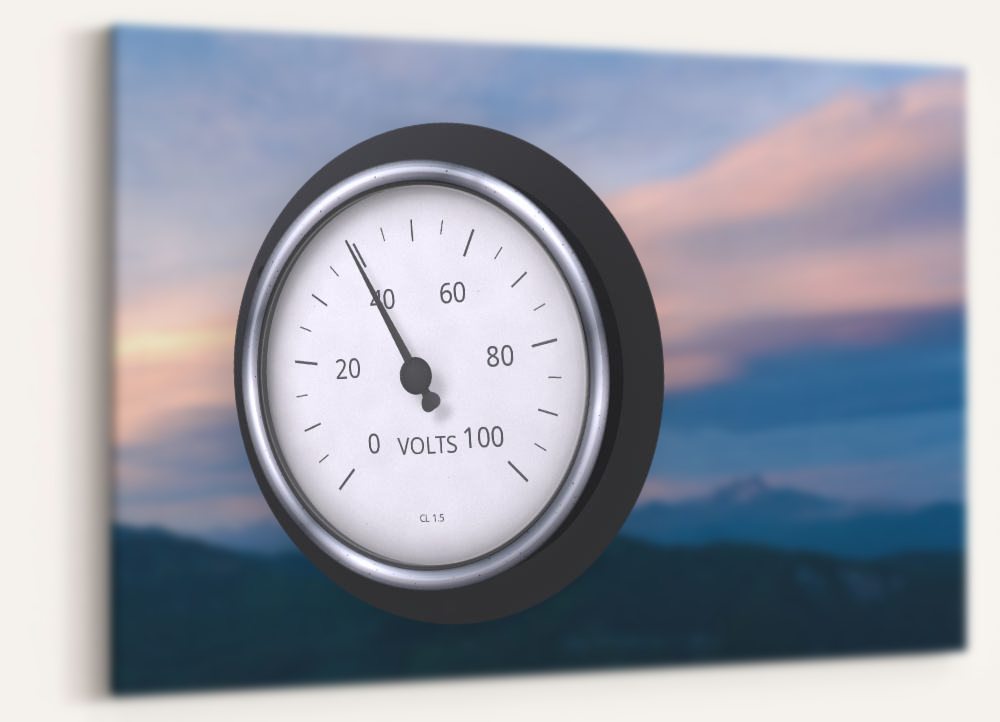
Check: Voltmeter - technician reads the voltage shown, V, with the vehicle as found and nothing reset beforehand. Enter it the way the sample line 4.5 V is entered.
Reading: 40 V
